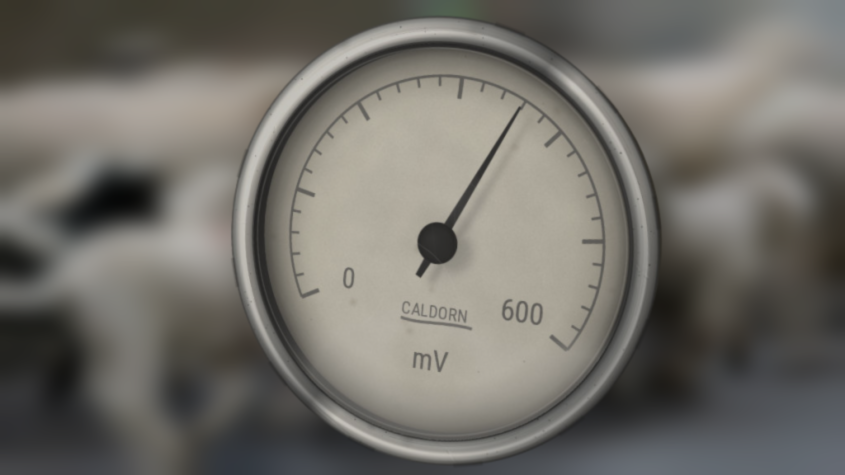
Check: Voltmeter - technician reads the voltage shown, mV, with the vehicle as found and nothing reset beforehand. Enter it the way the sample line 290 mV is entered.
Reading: 360 mV
